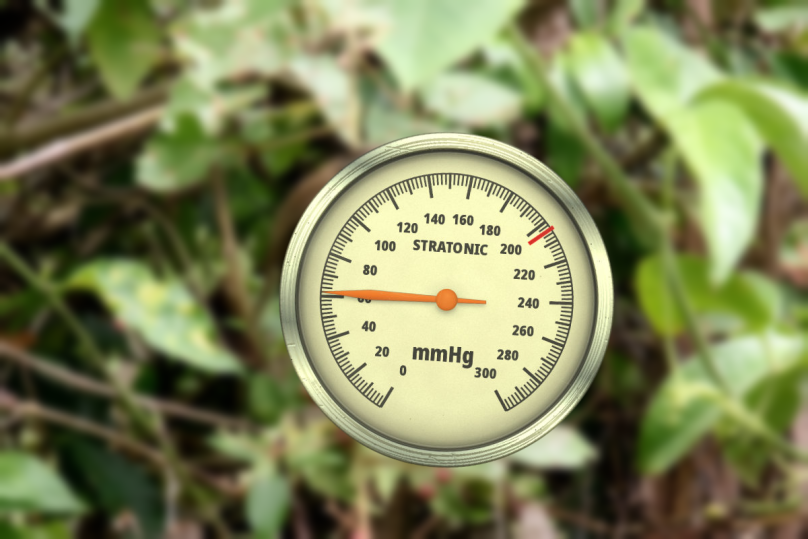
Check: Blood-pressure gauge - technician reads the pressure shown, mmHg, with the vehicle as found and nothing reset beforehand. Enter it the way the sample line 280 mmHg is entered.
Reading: 62 mmHg
